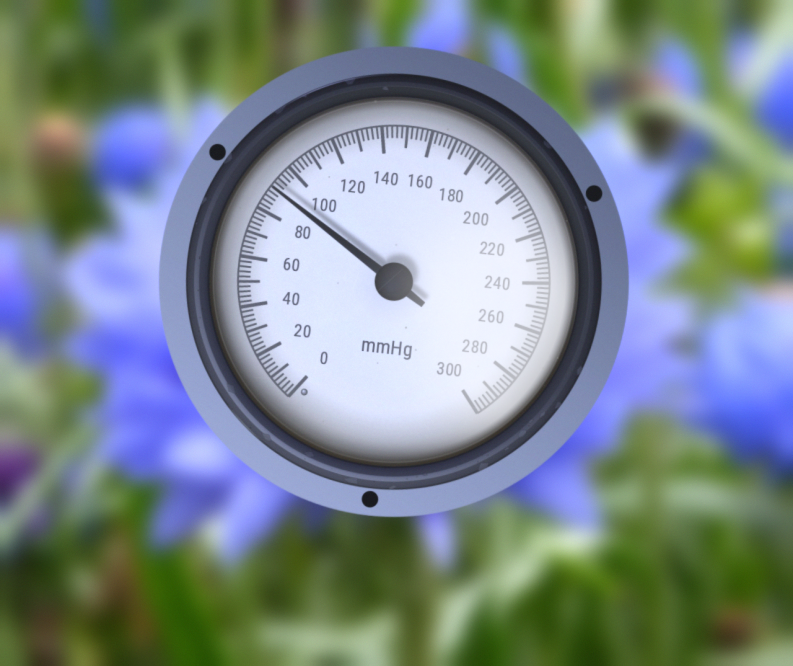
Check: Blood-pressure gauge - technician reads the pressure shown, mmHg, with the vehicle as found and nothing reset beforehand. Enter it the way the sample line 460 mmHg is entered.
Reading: 90 mmHg
